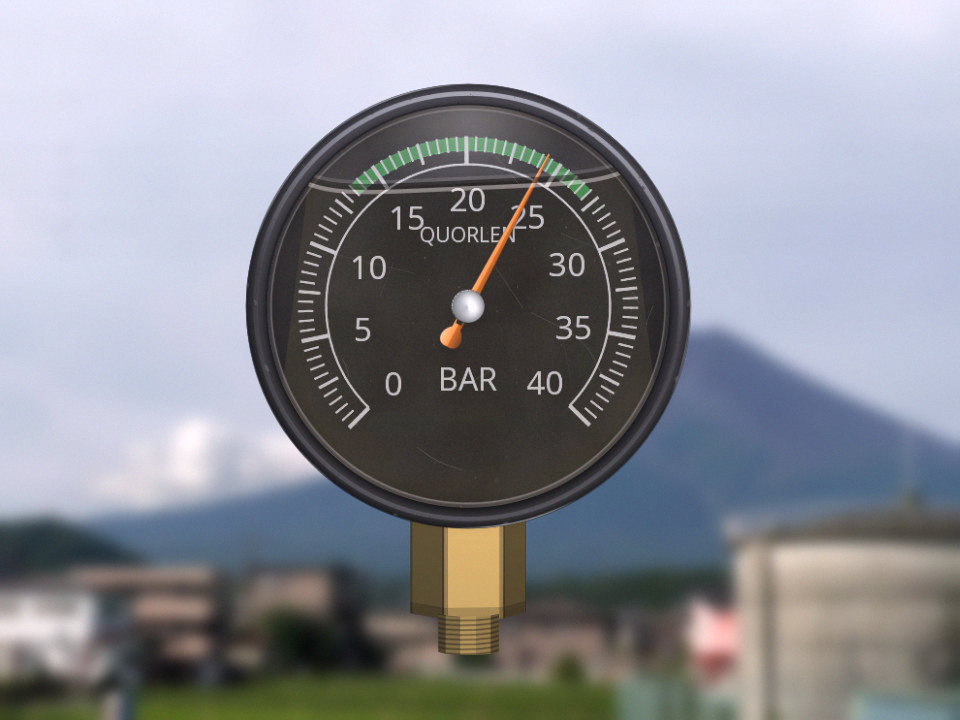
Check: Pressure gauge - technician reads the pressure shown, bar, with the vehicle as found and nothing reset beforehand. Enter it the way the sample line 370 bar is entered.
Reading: 24.25 bar
